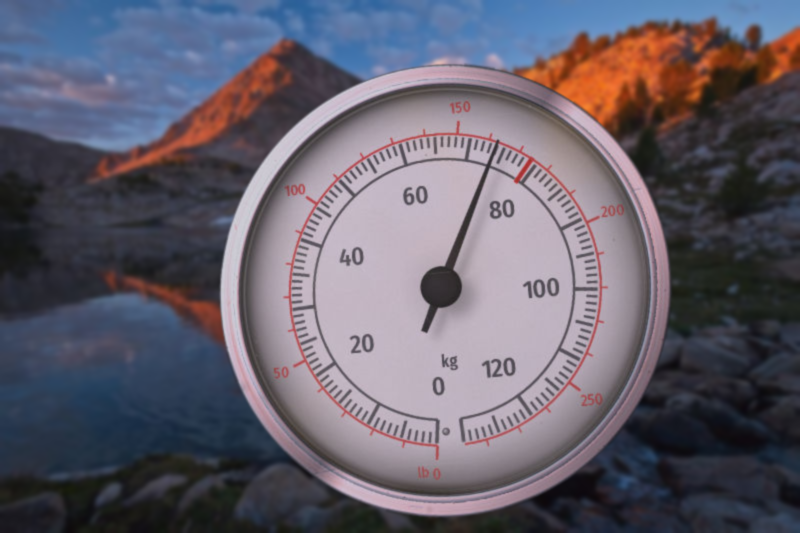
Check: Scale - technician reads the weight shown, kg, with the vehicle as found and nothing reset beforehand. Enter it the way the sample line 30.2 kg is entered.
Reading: 74 kg
